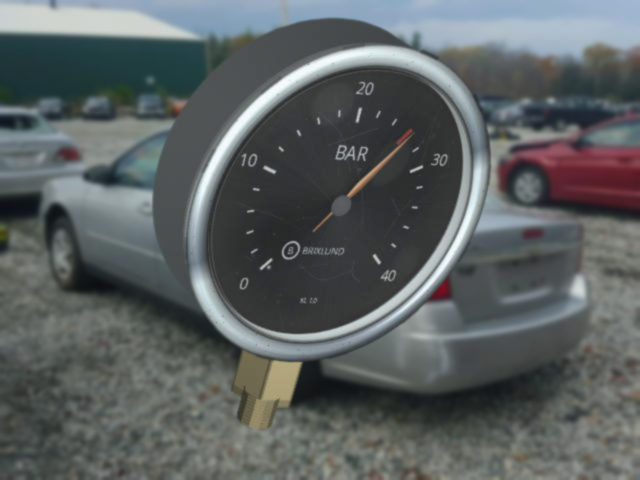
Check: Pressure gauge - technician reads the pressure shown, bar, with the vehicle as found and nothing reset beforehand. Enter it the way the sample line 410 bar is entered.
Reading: 26 bar
